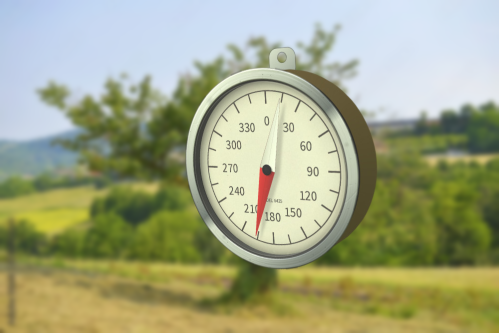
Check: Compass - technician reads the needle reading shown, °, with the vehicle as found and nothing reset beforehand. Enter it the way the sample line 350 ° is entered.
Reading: 195 °
